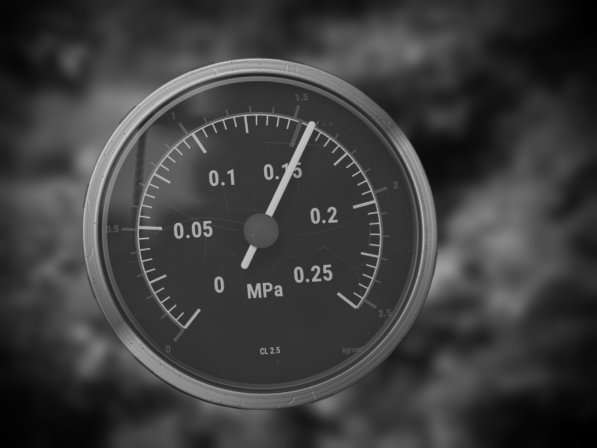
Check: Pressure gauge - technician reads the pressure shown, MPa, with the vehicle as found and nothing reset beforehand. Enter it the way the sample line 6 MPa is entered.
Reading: 0.155 MPa
